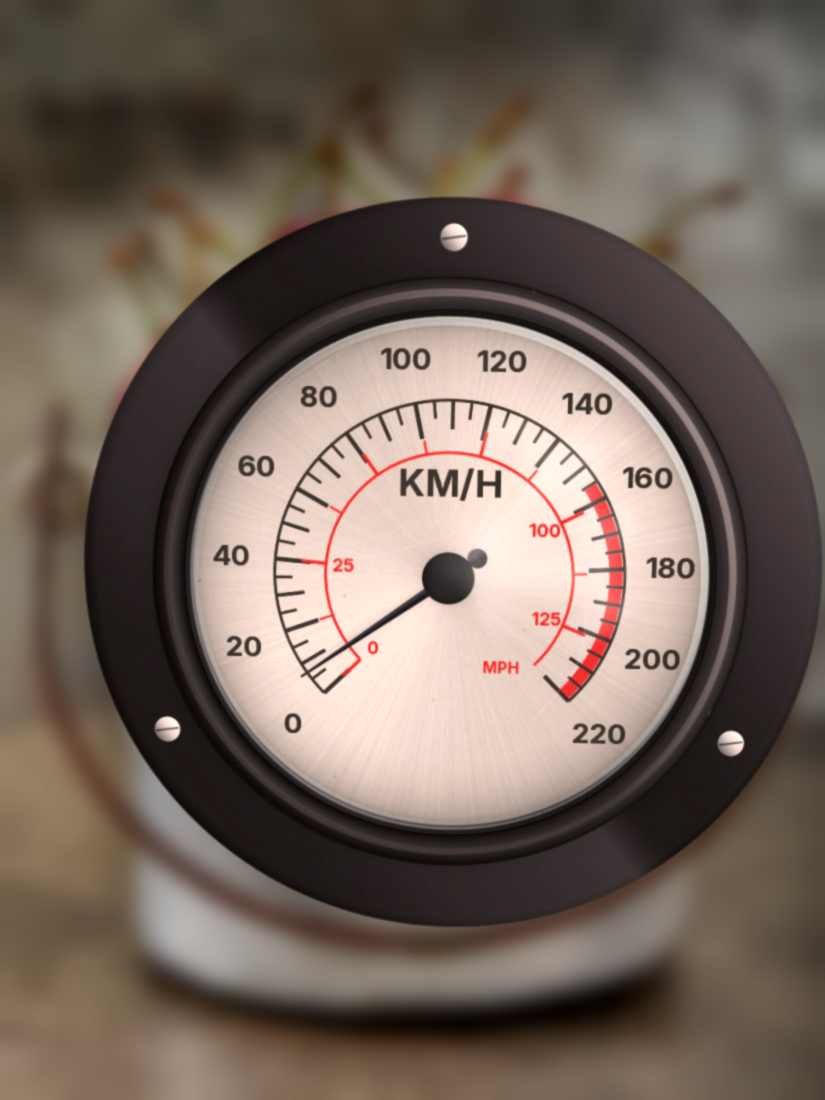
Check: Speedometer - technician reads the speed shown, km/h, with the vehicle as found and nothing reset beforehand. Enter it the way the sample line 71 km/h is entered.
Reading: 7.5 km/h
